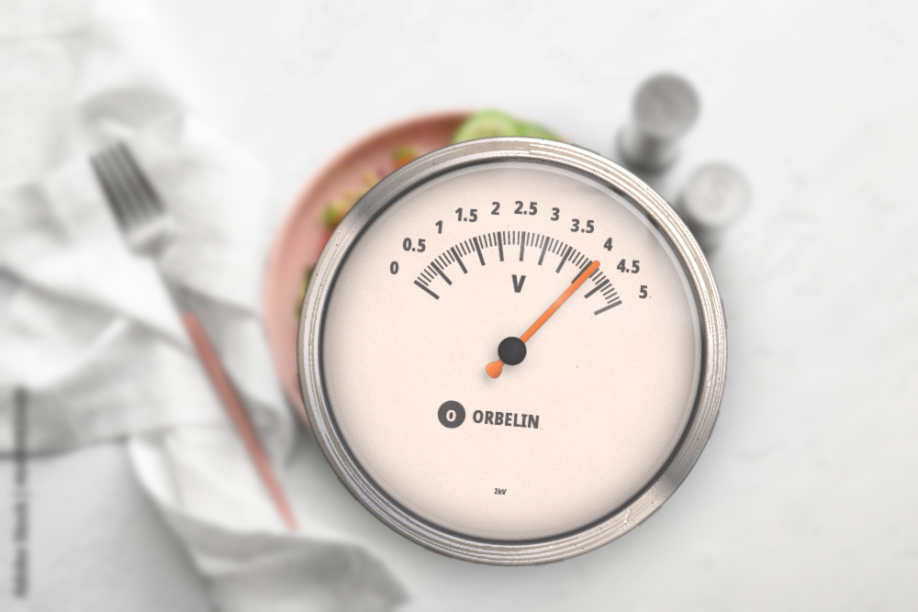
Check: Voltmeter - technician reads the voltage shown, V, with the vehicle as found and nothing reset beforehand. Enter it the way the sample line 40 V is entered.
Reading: 4.1 V
